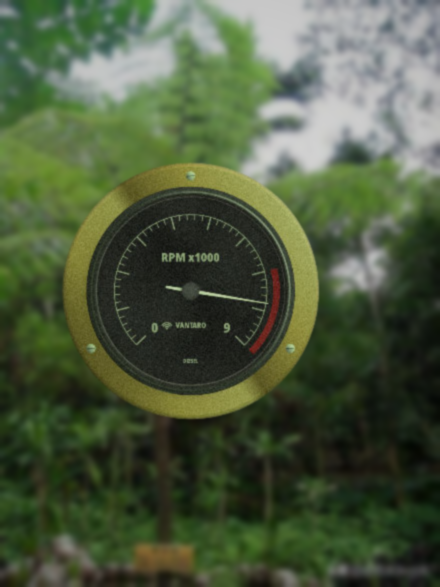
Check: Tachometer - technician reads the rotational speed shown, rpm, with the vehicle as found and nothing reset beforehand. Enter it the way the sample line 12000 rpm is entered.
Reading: 7800 rpm
